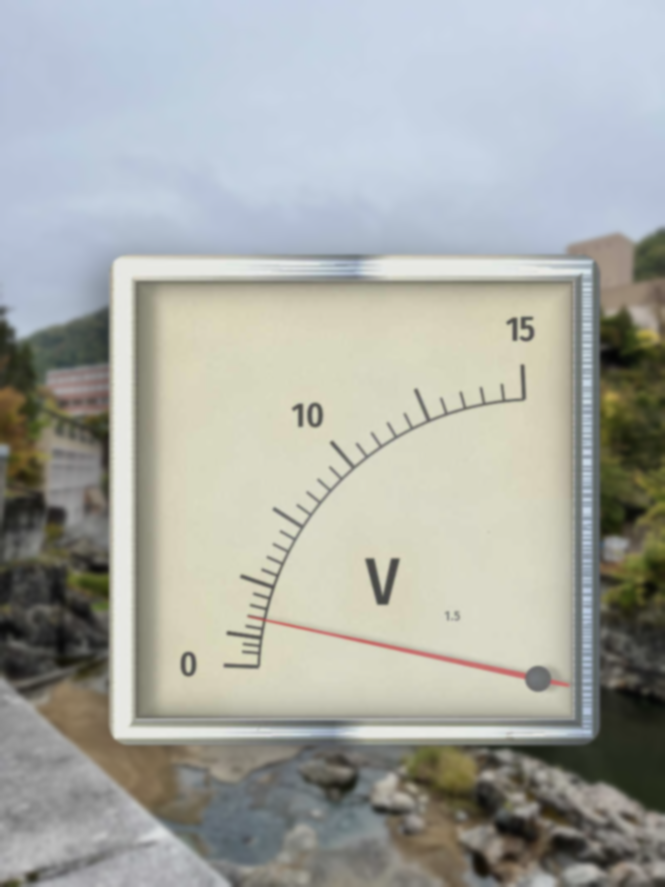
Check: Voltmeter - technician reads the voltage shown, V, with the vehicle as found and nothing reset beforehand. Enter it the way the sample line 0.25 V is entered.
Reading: 3.5 V
